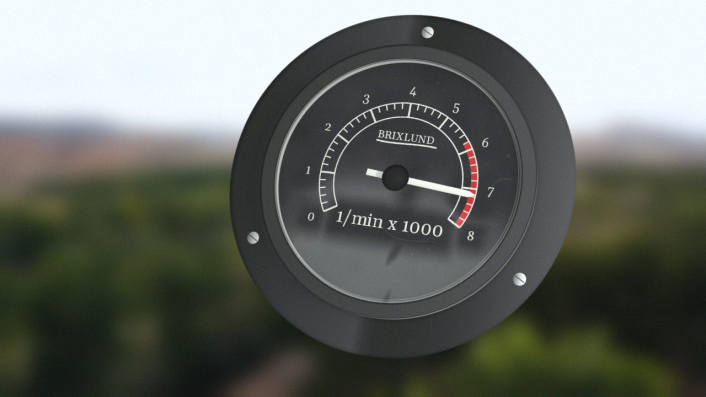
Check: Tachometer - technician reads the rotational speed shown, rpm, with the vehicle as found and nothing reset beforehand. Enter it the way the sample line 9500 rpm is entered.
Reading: 7200 rpm
